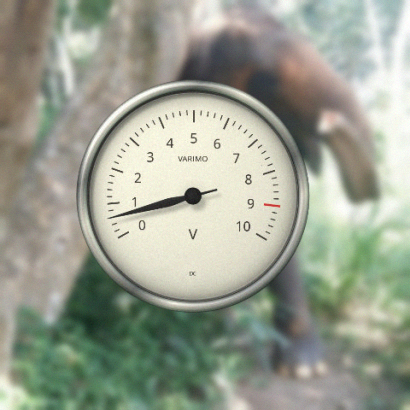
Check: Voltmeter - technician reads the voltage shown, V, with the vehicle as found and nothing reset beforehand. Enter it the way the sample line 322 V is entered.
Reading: 0.6 V
